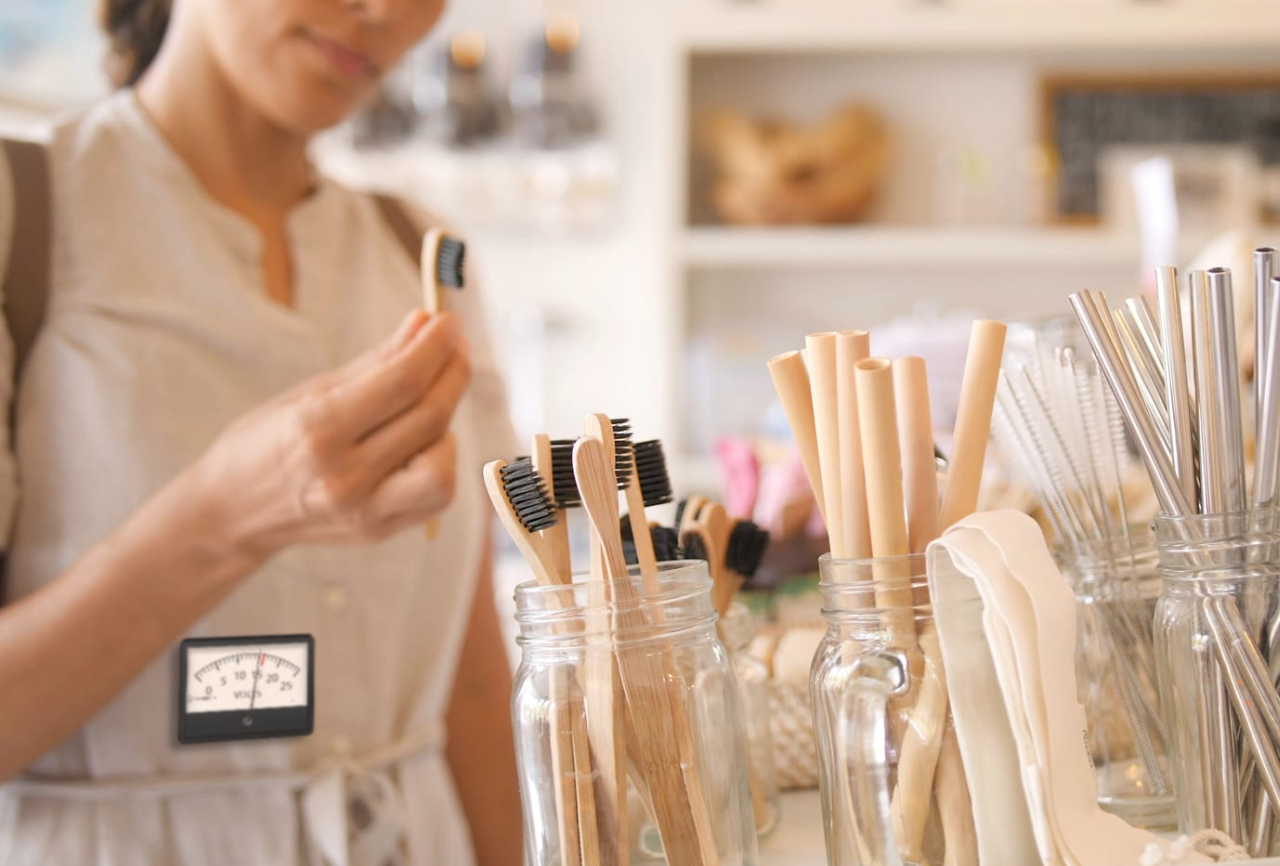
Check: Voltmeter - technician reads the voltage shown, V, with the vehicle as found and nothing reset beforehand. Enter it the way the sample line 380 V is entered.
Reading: 15 V
